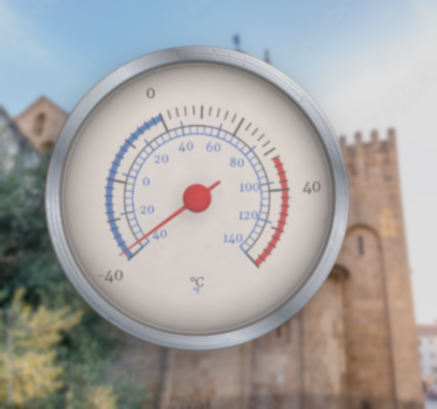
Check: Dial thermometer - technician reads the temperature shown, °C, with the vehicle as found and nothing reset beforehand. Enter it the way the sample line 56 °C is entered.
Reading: -38 °C
